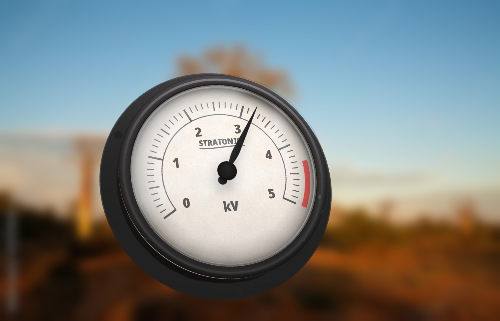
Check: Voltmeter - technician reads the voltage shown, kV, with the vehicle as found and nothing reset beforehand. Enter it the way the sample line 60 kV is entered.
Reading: 3.2 kV
